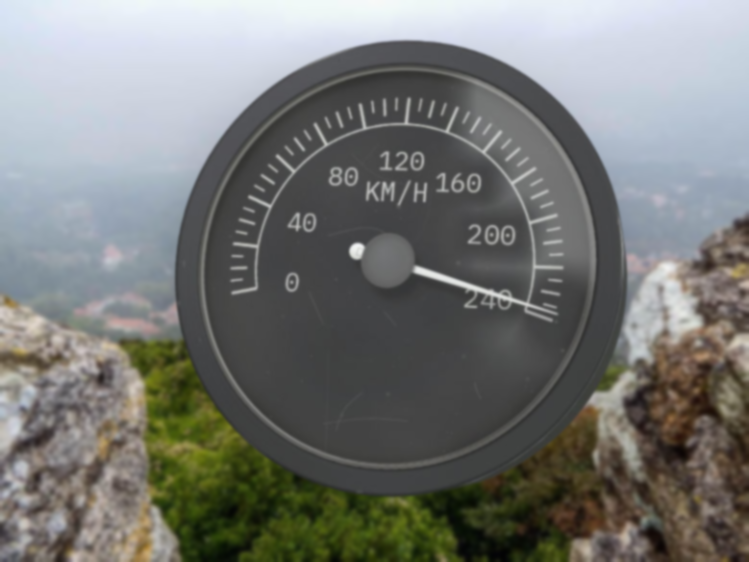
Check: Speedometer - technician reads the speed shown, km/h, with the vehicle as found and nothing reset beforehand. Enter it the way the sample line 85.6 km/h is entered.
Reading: 237.5 km/h
